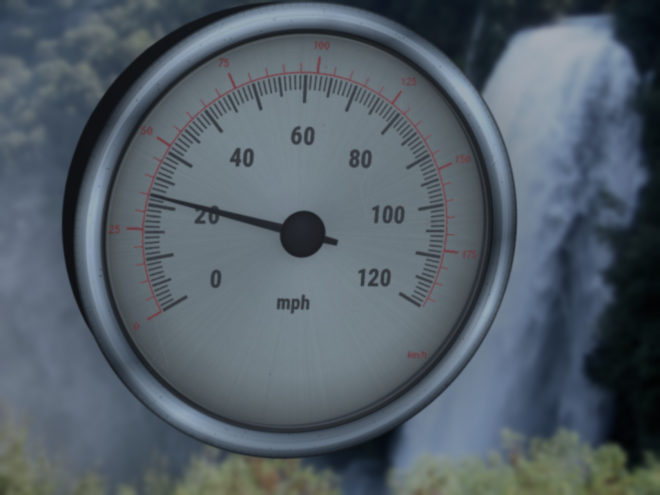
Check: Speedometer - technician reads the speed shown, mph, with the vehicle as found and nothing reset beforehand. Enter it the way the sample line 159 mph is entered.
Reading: 22 mph
